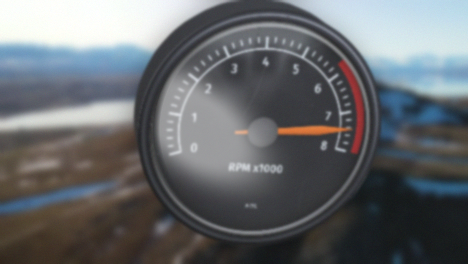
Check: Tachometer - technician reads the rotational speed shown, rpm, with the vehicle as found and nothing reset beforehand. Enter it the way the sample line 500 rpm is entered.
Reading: 7400 rpm
